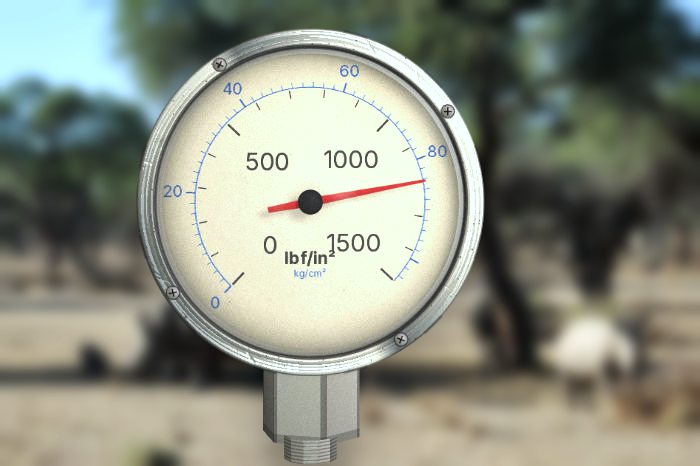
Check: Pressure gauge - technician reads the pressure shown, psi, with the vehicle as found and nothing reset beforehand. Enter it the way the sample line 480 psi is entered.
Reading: 1200 psi
